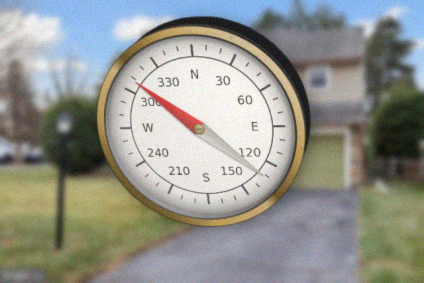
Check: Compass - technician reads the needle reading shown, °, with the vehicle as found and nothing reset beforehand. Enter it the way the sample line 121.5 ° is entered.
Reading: 310 °
